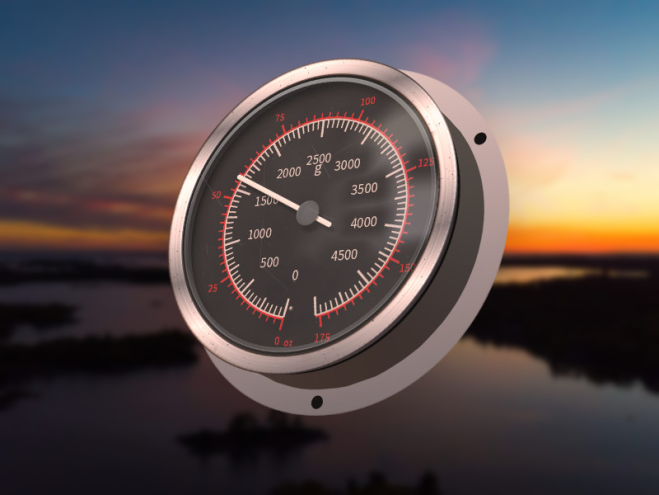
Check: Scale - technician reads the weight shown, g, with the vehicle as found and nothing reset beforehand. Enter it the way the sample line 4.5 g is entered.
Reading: 1600 g
